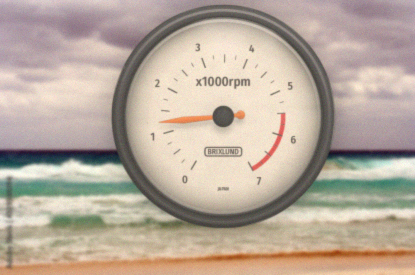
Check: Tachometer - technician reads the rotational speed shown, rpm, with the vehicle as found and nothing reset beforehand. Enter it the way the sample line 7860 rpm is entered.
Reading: 1250 rpm
